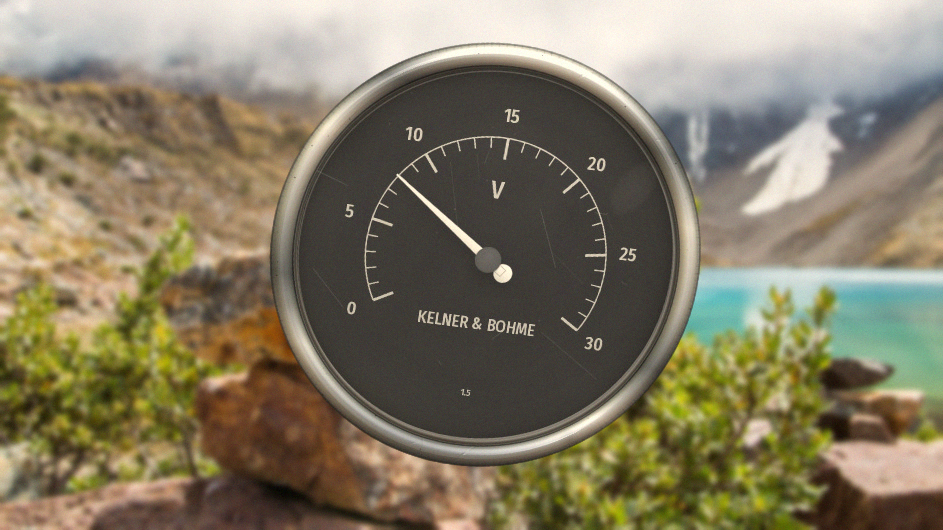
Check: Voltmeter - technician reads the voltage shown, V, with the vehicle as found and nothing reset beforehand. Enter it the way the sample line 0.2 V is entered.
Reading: 8 V
